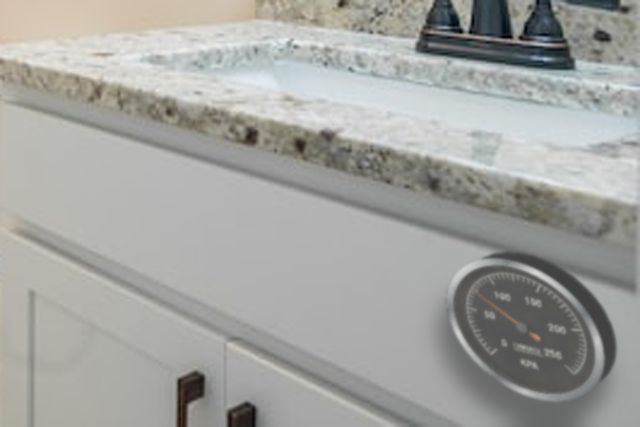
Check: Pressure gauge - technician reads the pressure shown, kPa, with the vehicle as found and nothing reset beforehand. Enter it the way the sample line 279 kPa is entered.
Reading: 75 kPa
